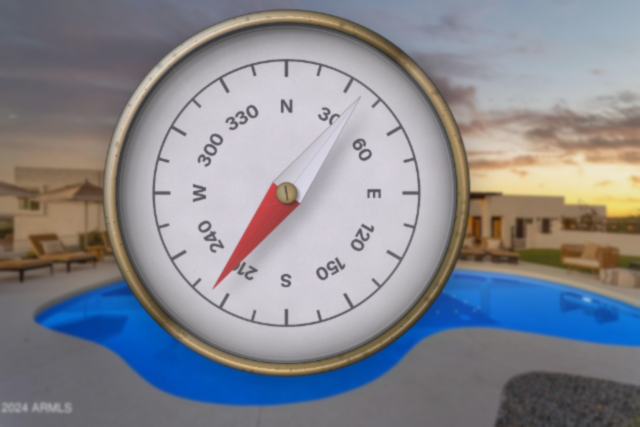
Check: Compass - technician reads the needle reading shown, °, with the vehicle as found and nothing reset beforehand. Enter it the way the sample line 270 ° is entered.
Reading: 217.5 °
